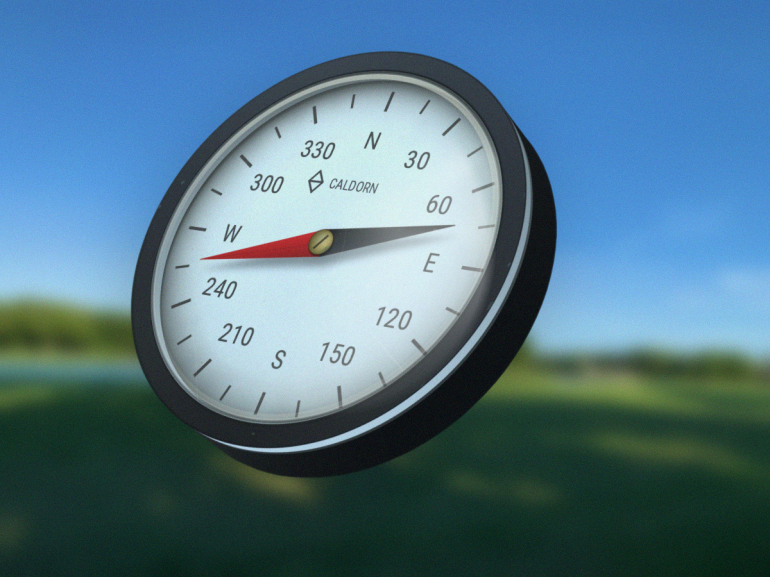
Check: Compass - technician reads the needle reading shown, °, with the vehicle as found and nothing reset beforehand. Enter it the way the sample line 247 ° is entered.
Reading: 255 °
